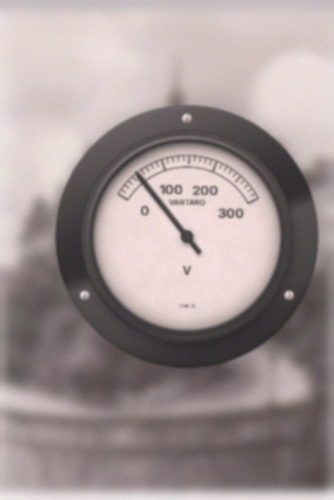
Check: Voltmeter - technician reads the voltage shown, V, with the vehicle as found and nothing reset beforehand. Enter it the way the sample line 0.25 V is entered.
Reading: 50 V
